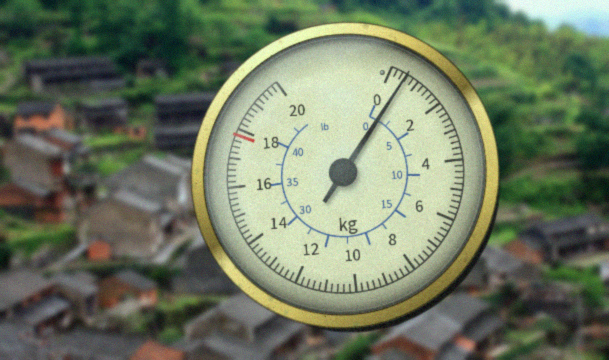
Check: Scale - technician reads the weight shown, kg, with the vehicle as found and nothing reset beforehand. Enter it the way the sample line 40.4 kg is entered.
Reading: 0.6 kg
